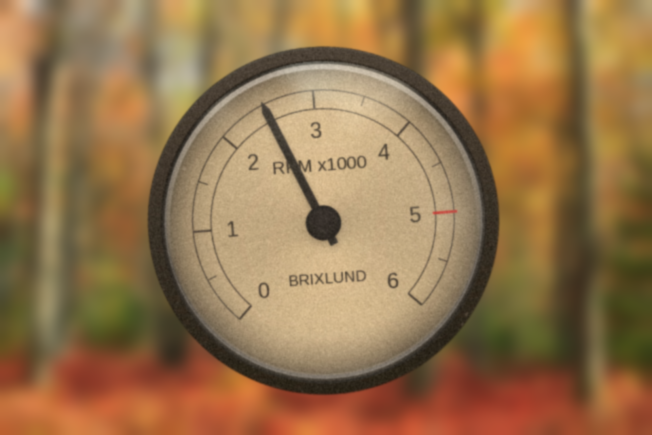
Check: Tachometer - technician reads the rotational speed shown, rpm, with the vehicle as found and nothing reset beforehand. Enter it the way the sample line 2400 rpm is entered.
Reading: 2500 rpm
